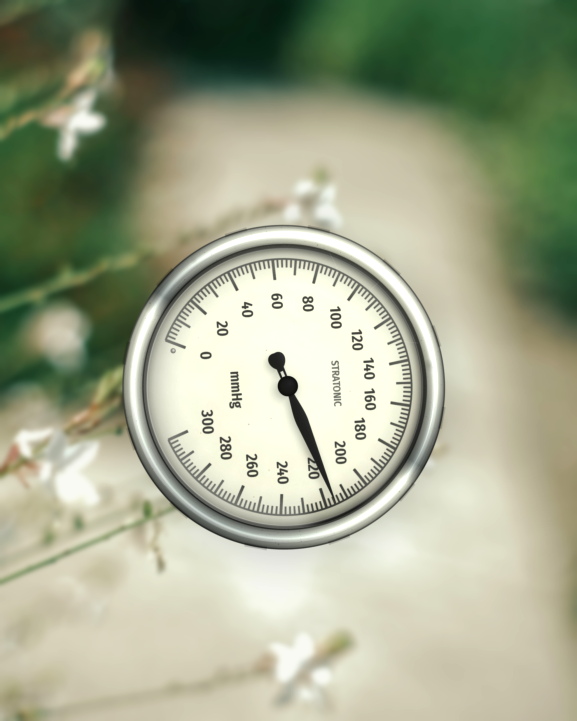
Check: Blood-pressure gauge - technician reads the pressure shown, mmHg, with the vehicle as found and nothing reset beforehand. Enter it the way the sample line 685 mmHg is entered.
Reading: 216 mmHg
